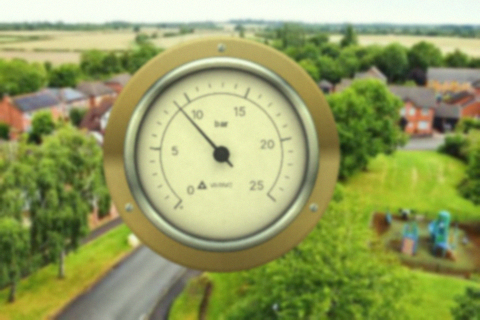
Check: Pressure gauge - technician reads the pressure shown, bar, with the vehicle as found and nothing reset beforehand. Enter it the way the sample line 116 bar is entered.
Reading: 9 bar
